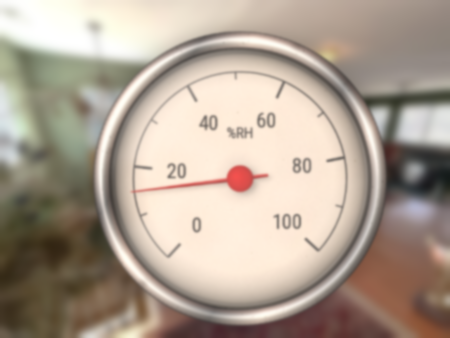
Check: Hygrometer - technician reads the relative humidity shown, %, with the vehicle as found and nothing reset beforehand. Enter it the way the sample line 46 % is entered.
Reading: 15 %
